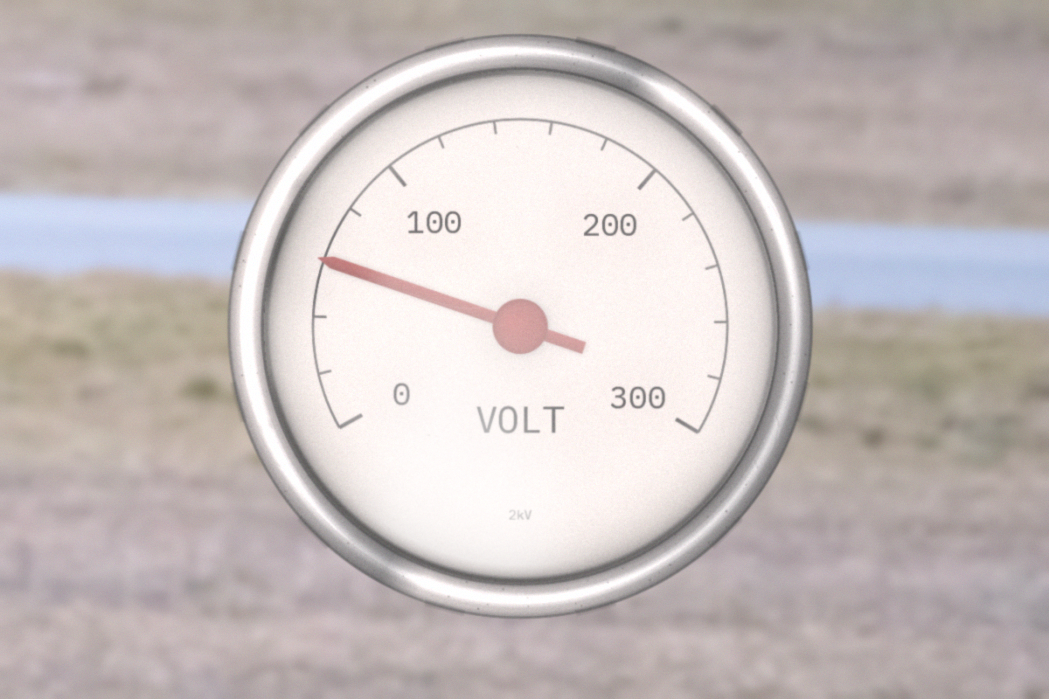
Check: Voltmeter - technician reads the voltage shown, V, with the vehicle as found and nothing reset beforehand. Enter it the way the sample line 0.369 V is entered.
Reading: 60 V
